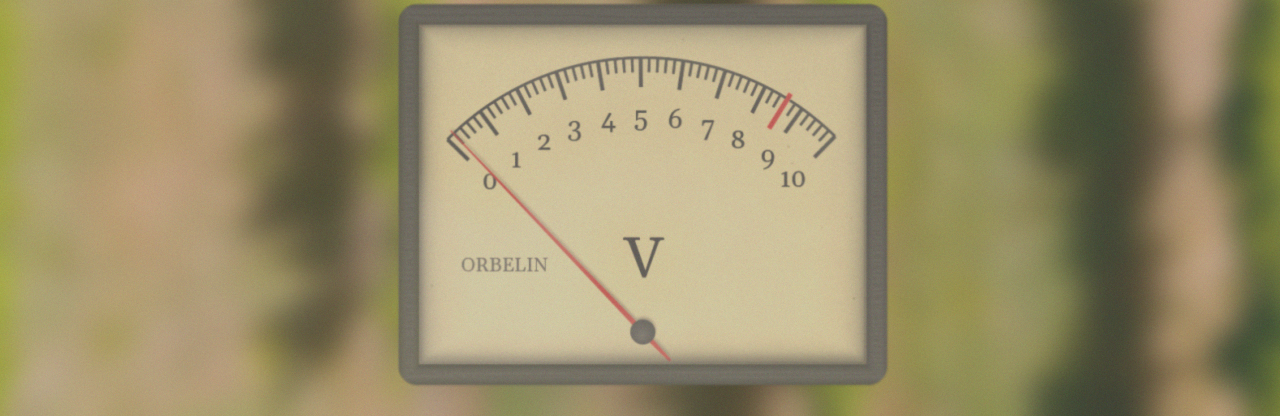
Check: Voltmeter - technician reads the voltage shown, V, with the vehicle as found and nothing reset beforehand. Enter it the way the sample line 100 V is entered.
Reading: 0.2 V
